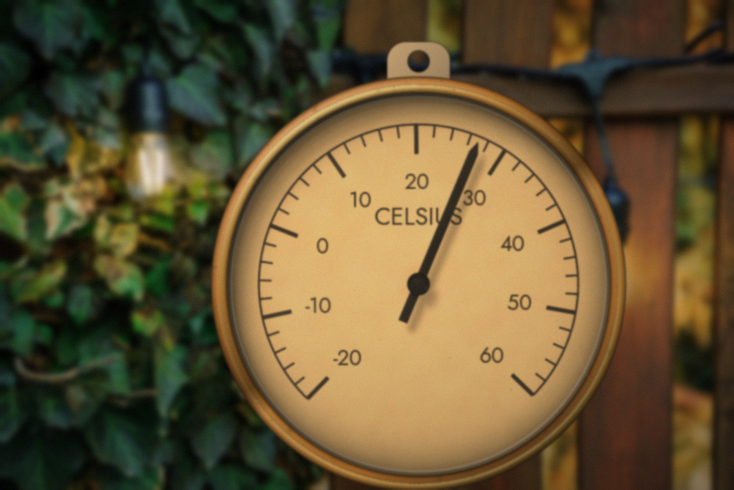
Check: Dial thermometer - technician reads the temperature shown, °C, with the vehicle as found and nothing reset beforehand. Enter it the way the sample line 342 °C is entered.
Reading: 27 °C
